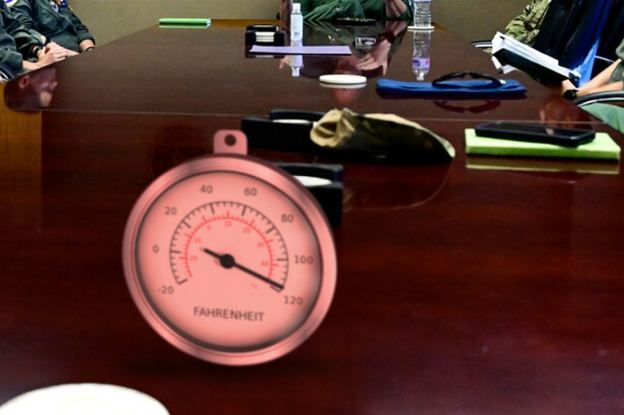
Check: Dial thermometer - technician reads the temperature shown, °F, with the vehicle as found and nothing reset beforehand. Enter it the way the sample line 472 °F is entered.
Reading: 116 °F
